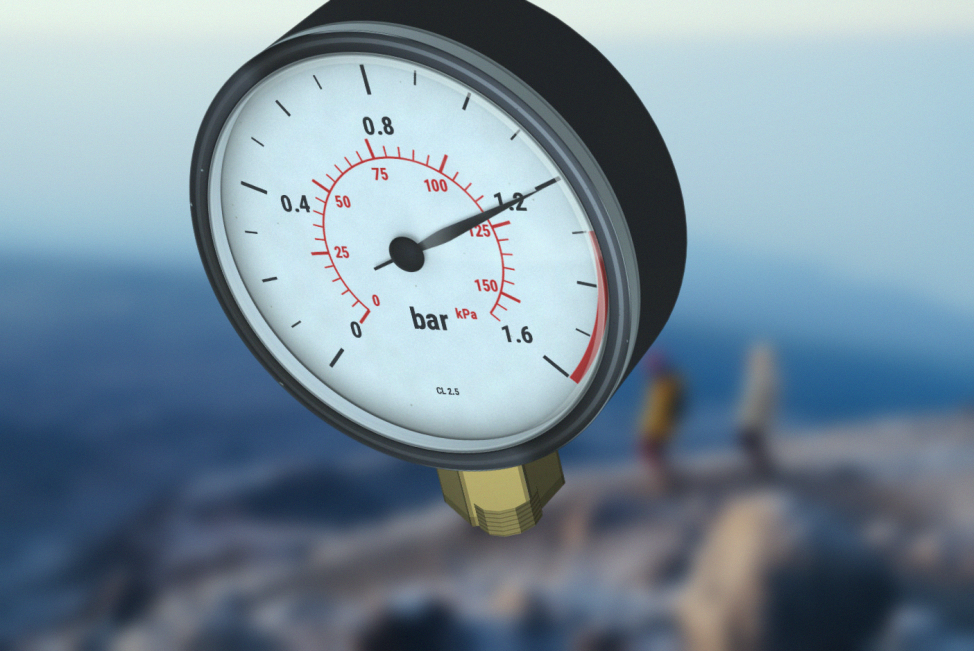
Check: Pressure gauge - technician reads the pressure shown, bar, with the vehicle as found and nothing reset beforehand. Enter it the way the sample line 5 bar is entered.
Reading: 1.2 bar
